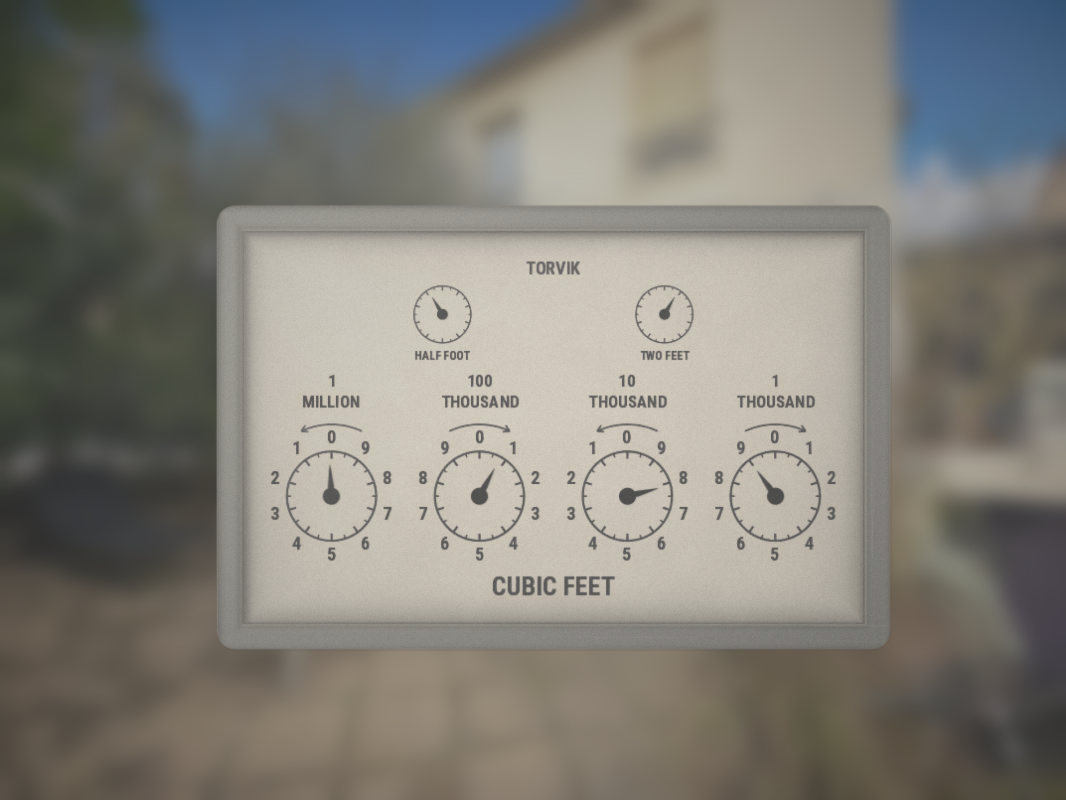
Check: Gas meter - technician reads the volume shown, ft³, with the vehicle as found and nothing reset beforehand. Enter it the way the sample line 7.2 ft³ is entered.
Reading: 7900 ft³
